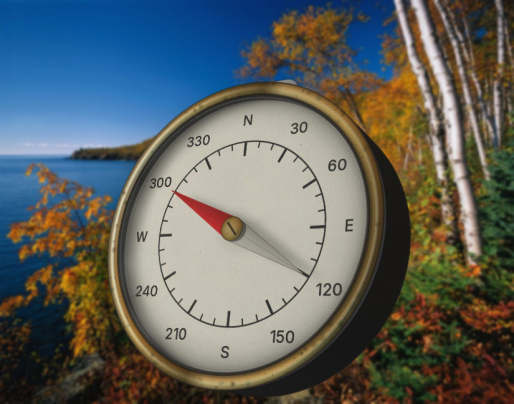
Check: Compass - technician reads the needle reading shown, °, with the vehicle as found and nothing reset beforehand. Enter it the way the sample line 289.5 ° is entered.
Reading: 300 °
